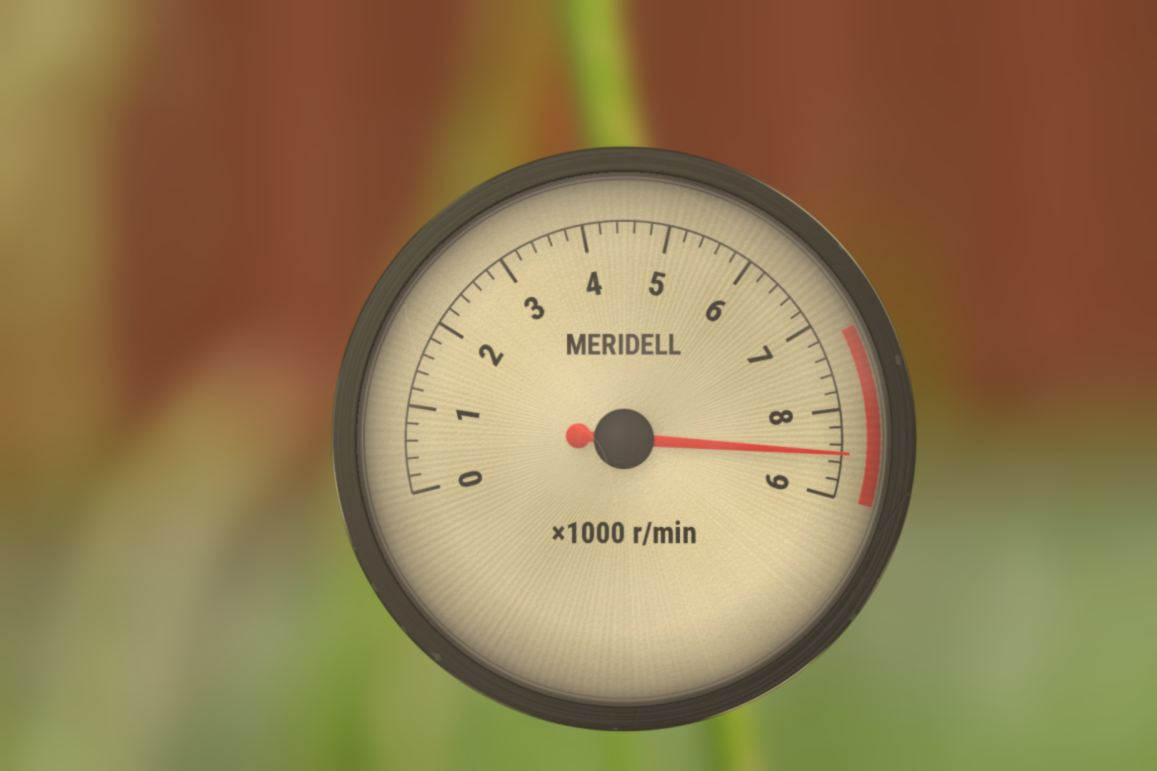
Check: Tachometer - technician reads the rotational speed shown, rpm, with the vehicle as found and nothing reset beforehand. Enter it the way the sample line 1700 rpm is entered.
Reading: 8500 rpm
